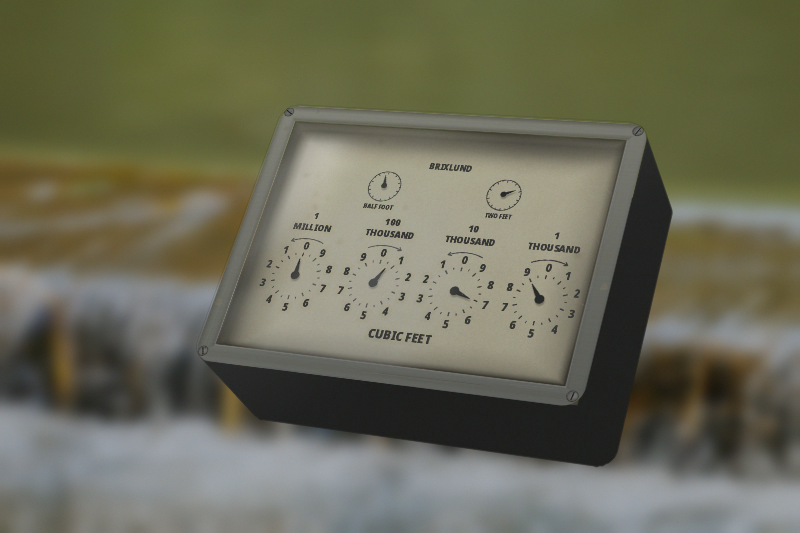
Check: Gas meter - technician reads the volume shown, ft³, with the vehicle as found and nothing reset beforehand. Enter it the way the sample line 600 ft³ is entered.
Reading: 6900 ft³
